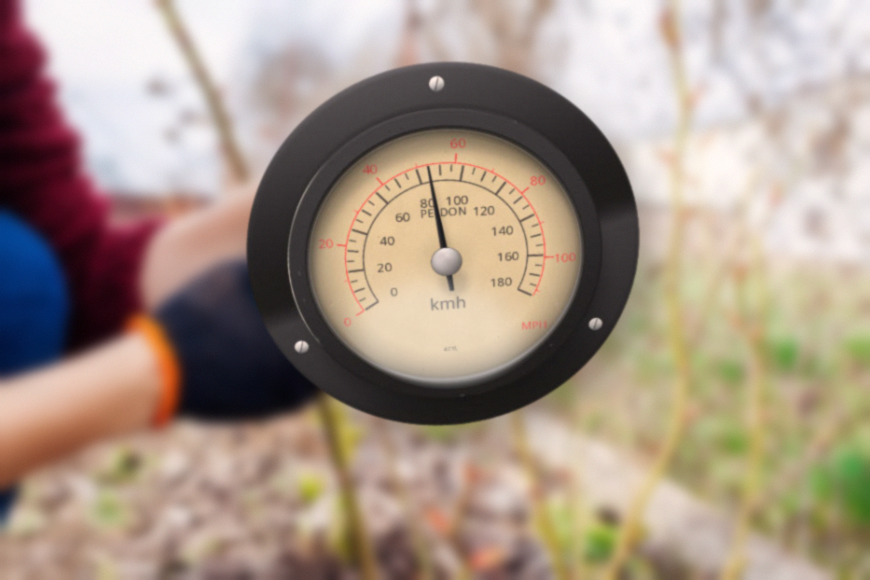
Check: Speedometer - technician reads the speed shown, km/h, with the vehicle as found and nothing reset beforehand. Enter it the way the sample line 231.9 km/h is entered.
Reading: 85 km/h
